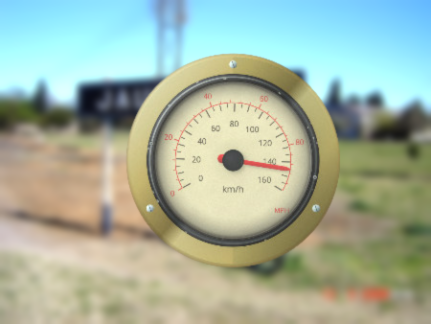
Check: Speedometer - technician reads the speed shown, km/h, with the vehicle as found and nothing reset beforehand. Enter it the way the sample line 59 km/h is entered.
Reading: 145 km/h
